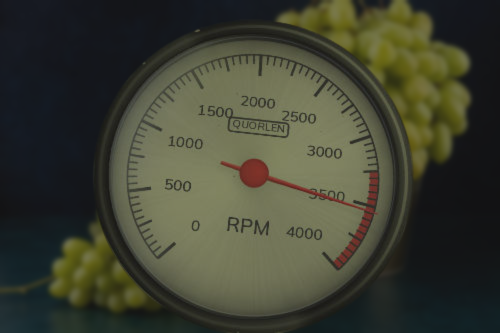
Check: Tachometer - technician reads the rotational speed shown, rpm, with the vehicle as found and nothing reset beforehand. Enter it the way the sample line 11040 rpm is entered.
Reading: 3550 rpm
